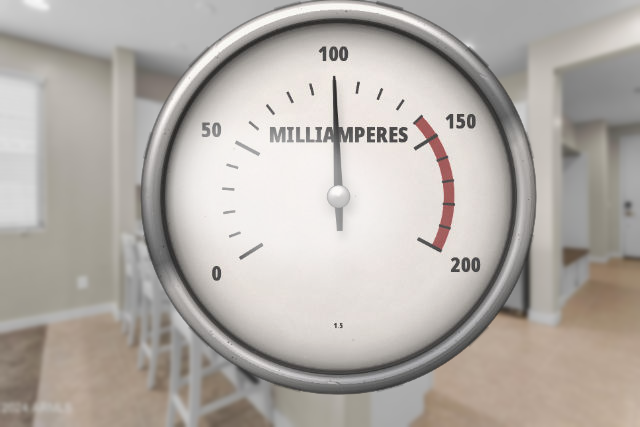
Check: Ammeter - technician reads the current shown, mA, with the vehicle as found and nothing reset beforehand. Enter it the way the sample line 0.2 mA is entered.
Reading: 100 mA
